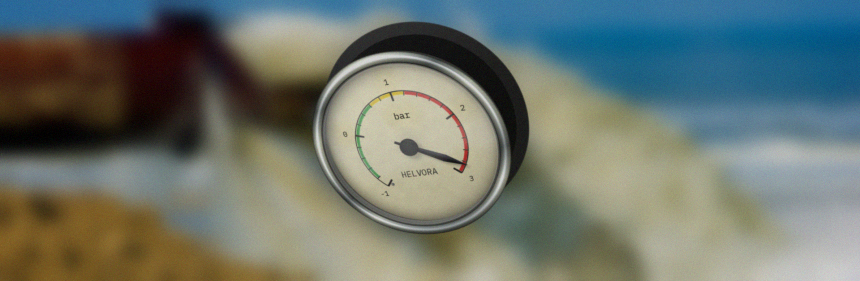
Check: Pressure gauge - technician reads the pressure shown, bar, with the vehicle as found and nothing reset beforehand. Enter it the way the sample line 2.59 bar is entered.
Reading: 2.8 bar
